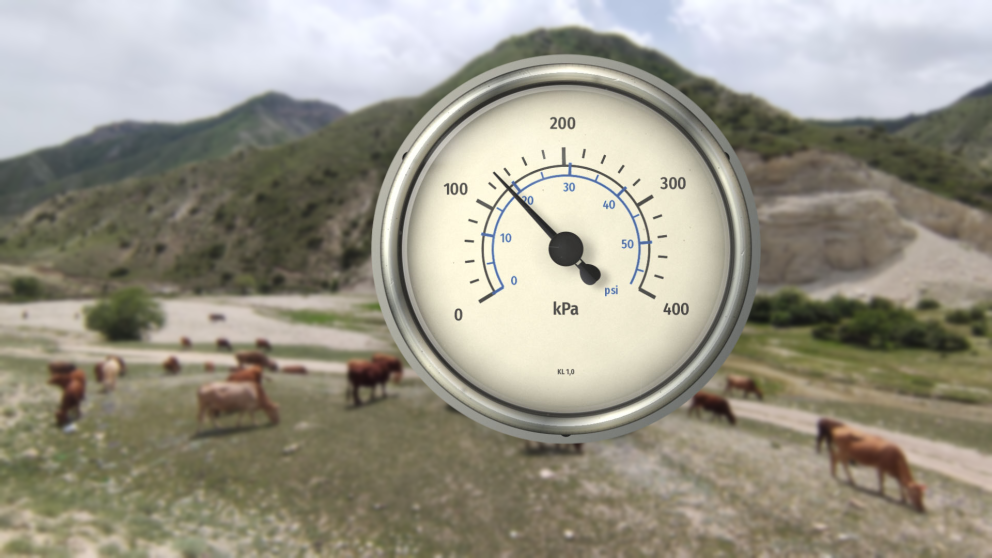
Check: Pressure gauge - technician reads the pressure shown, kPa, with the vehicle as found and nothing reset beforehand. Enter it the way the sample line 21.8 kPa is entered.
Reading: 130 kPa
